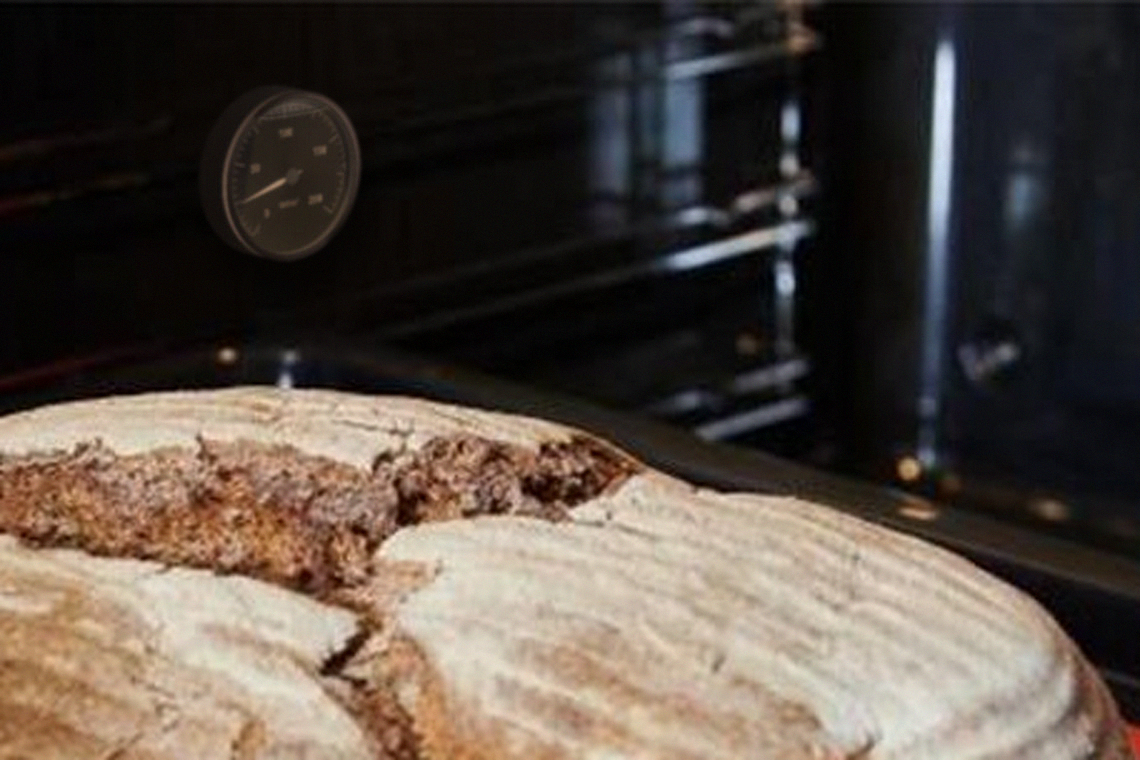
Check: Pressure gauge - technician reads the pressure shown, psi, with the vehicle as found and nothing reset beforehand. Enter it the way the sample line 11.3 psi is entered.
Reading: 25 psi
